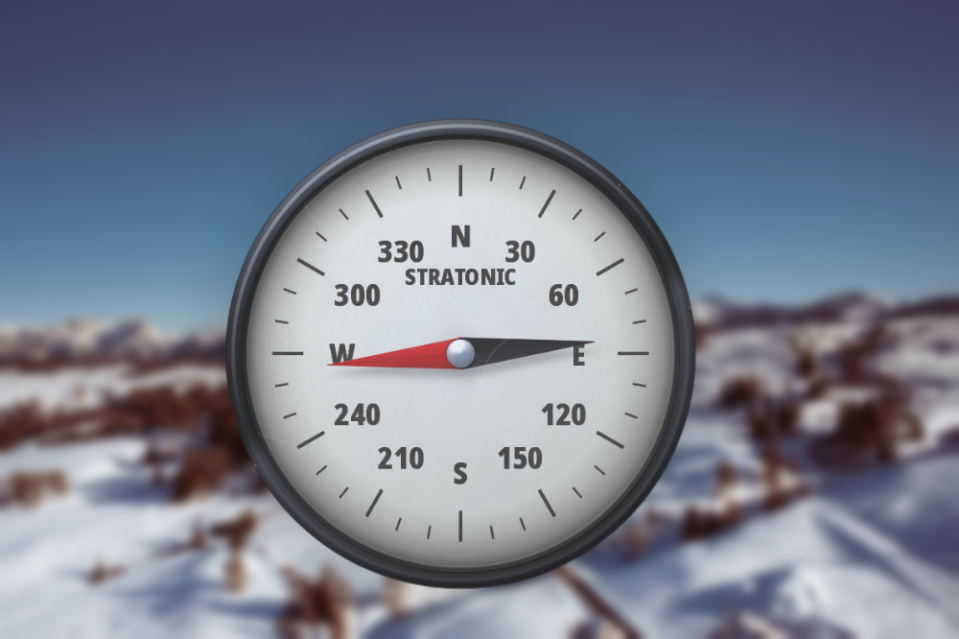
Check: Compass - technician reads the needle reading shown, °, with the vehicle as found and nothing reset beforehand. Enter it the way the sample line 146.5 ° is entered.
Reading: 265 °
